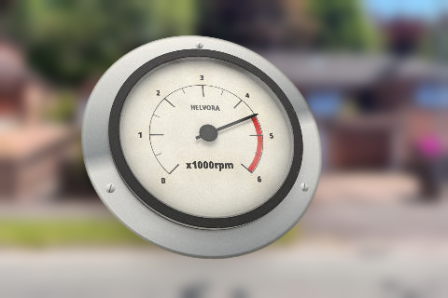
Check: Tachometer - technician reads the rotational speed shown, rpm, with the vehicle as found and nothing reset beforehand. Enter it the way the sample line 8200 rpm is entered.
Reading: 4500 rpm
